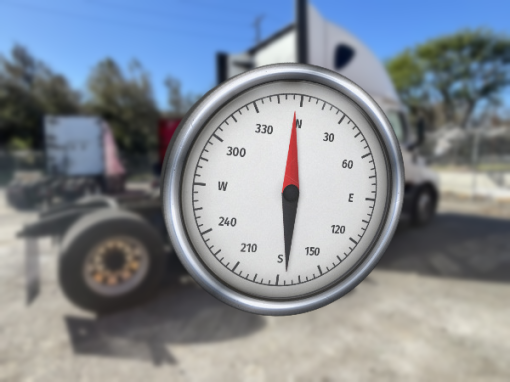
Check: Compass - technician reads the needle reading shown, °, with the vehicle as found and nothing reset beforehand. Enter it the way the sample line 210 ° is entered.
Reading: 355 °
